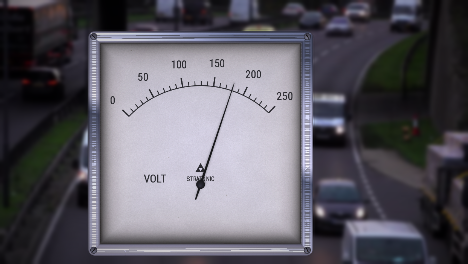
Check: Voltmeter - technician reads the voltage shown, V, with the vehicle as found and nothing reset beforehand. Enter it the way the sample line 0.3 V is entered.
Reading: 180 V
